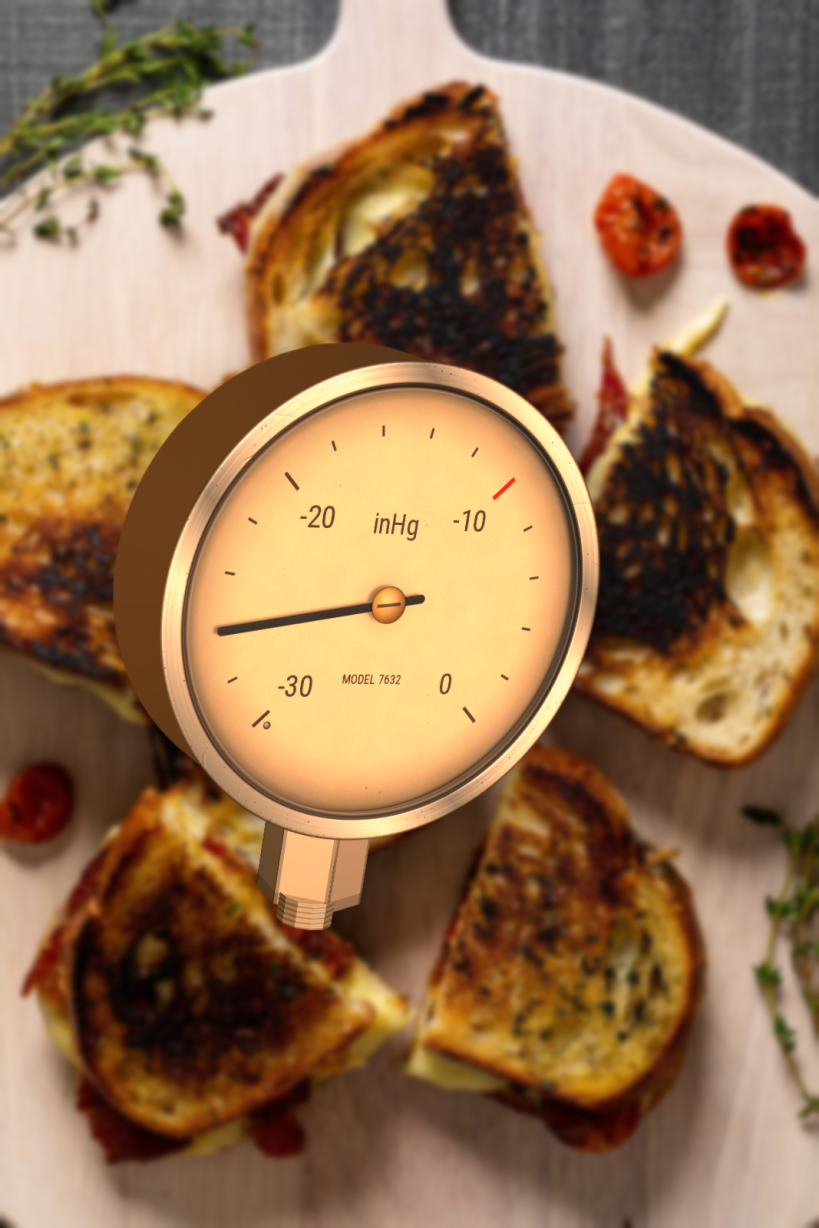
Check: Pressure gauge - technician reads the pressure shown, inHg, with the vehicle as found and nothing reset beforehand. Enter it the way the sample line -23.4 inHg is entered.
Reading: -26 inHg
